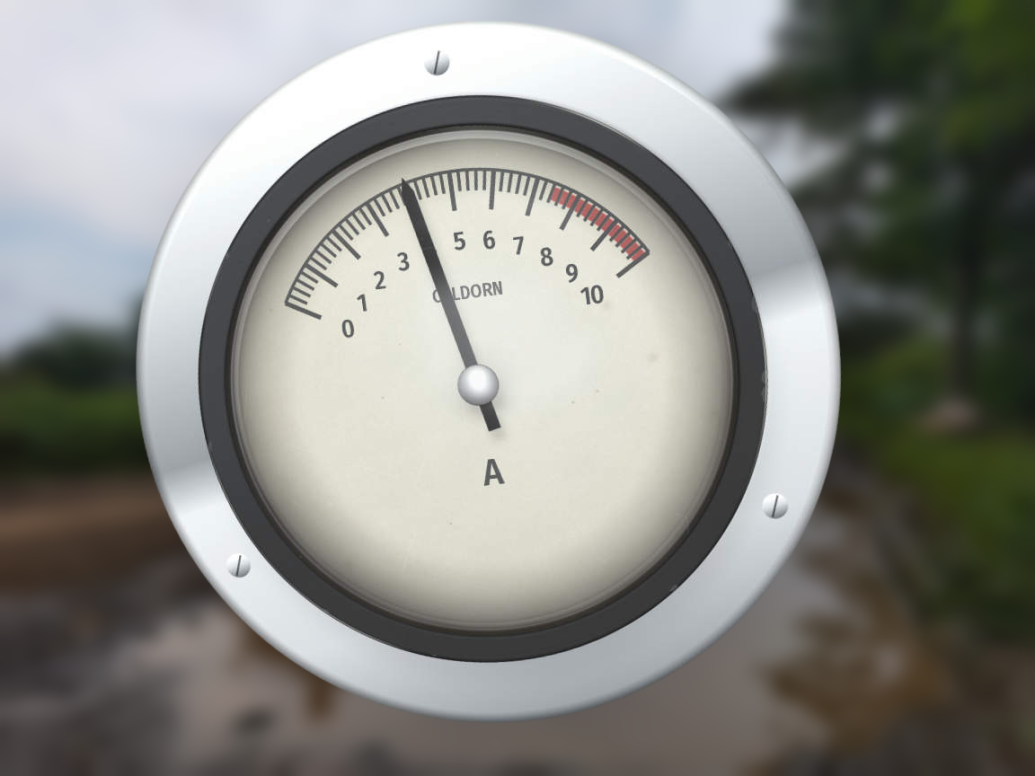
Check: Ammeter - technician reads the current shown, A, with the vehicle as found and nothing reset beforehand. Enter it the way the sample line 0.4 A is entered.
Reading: 4 A
